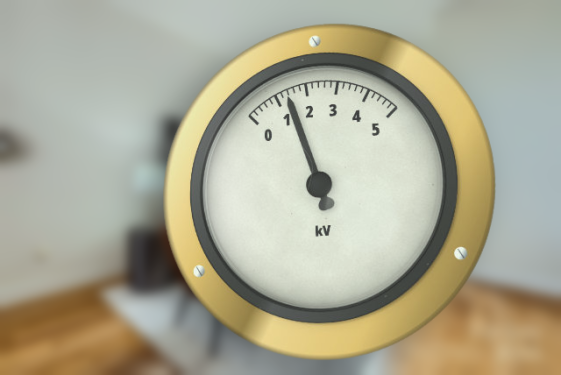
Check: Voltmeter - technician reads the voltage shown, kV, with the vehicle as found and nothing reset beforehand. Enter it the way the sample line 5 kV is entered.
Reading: 1.4 kV
